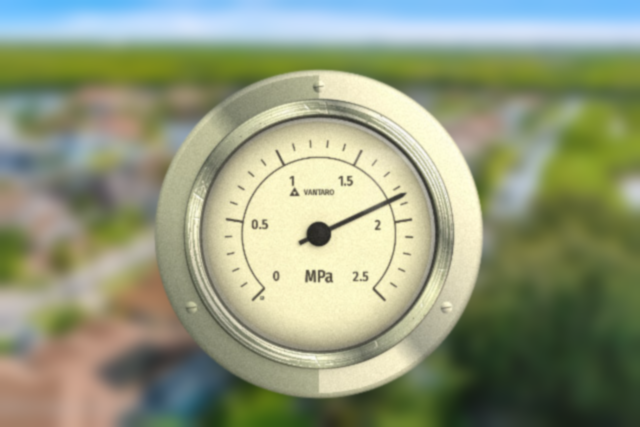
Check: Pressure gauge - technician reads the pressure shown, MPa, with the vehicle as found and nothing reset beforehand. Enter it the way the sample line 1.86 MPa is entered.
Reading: 1.85 MPa
